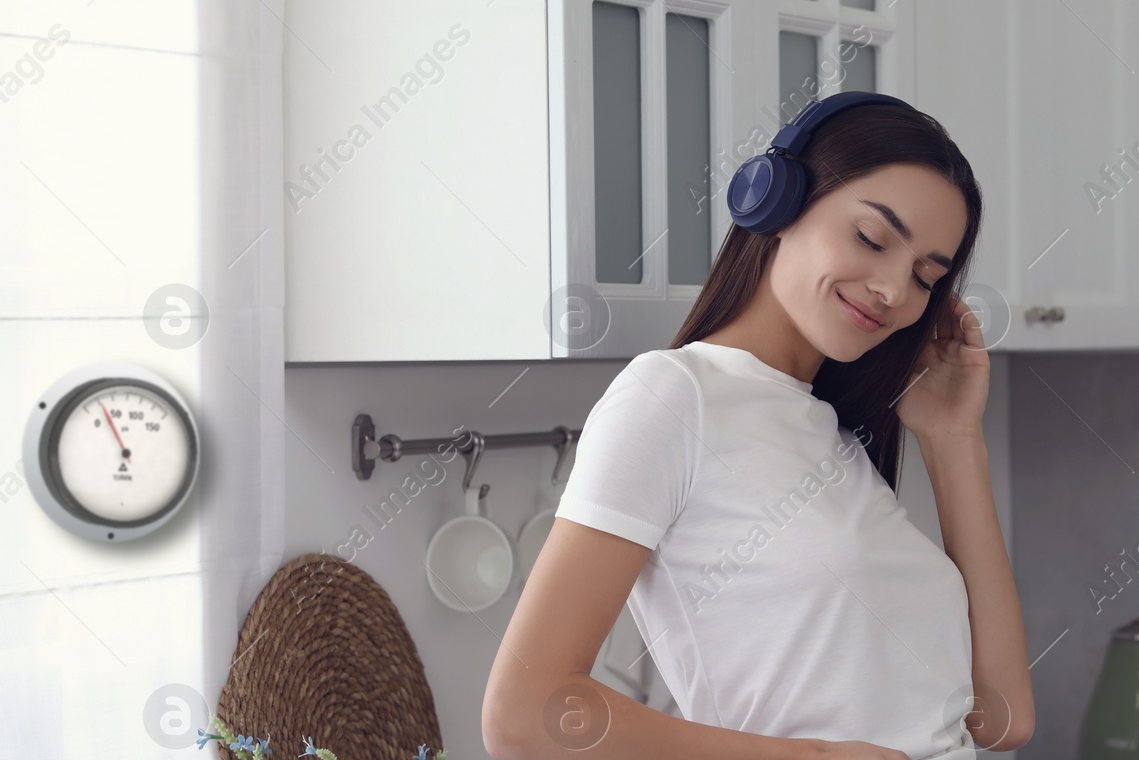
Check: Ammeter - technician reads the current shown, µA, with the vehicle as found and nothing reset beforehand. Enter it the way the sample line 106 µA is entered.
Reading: 25 µA
